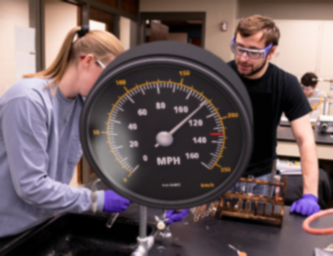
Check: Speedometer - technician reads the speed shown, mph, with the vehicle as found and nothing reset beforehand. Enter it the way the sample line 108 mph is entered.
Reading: 110 mph
